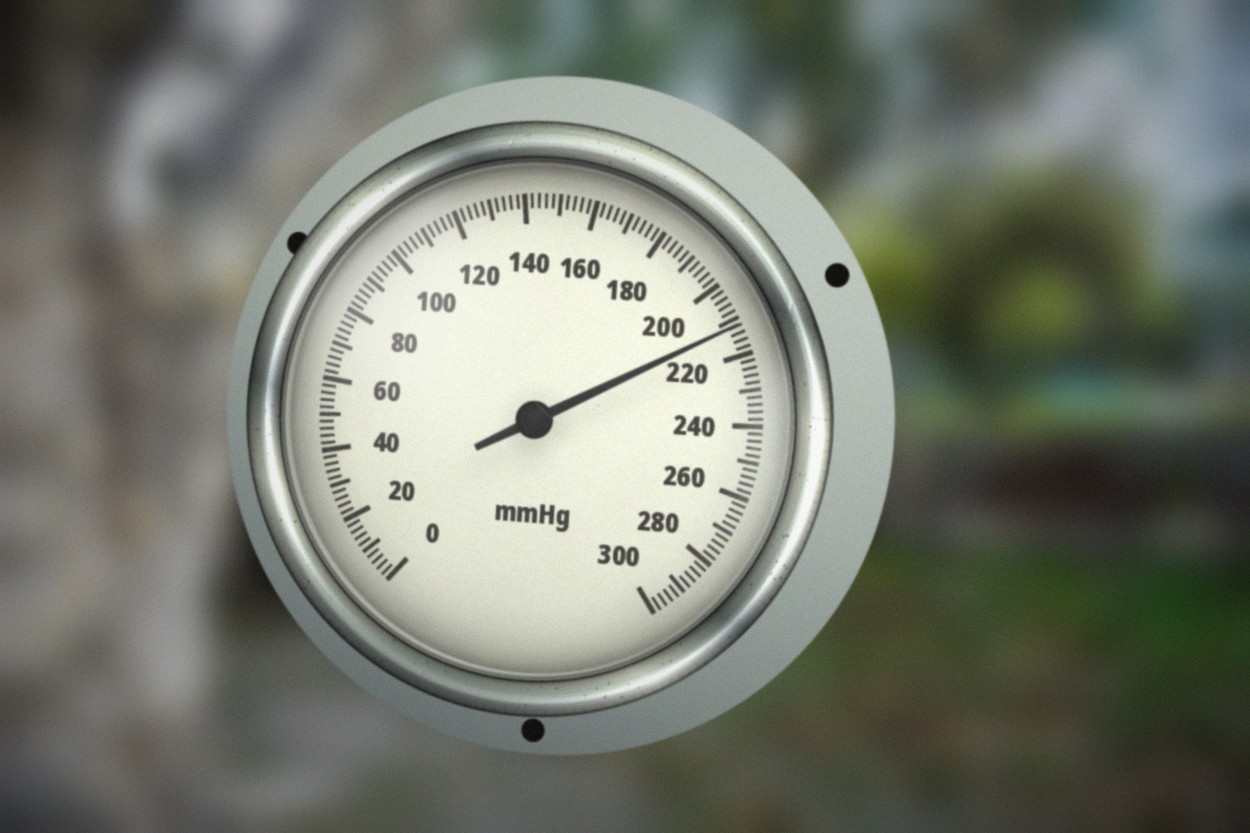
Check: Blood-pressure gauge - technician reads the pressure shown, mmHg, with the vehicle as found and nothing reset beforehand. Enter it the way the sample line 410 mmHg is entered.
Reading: 212 mmHg
